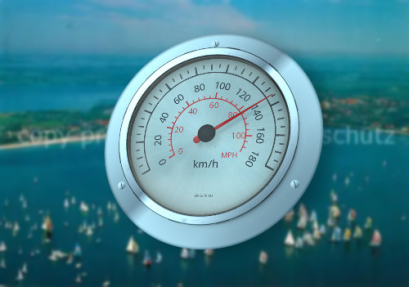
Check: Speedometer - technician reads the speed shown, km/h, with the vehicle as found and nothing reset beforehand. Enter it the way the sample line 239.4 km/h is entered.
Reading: 135 km/h
